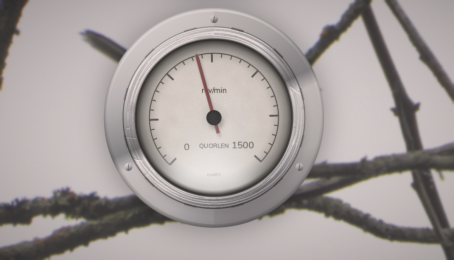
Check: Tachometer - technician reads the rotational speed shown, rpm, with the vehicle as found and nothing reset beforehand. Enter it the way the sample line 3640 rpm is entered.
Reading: 675 rpm
